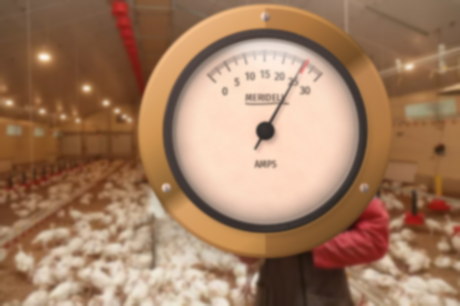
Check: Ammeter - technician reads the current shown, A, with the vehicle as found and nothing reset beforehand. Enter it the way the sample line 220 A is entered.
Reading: 25 A
